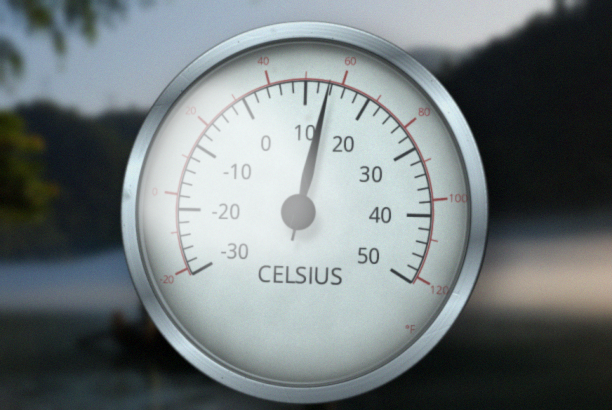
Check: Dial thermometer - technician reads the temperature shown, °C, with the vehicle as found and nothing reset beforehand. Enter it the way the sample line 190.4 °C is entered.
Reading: 14 °C
